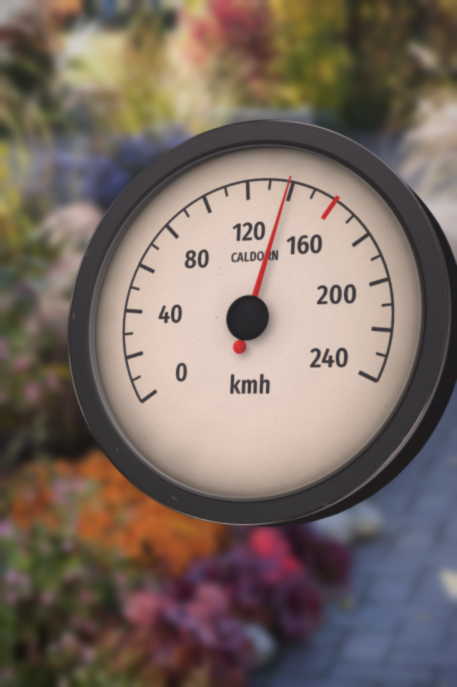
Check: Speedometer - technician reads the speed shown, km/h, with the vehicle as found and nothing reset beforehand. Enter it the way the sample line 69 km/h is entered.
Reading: 140 km/h
